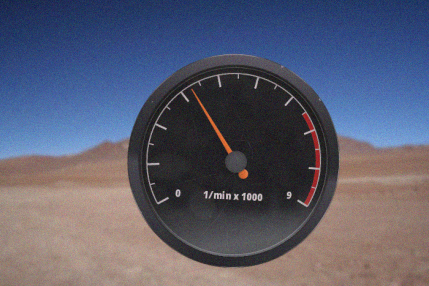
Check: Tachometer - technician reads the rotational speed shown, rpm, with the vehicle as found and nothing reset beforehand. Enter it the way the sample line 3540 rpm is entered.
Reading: 3250 rpm
